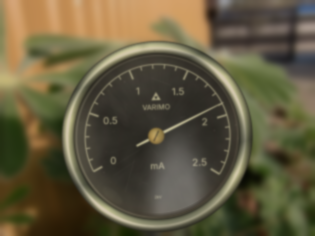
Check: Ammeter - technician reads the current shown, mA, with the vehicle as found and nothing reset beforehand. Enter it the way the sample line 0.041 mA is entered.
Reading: 1.9 mA
